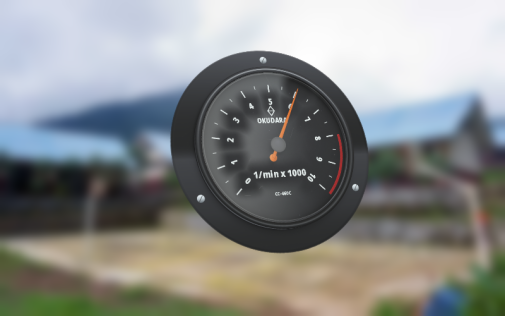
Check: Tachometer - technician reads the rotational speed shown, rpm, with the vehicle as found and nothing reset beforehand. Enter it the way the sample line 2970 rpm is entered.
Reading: 6000 rpm
